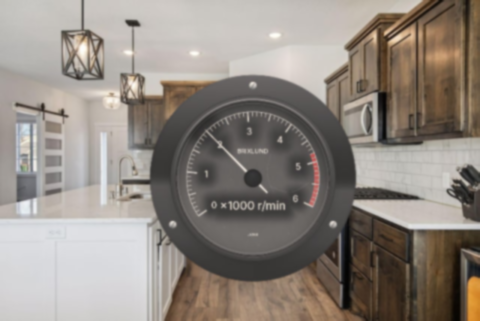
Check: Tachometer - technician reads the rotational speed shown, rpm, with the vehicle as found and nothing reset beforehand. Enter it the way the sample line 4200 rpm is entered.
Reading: 2000 rpm
